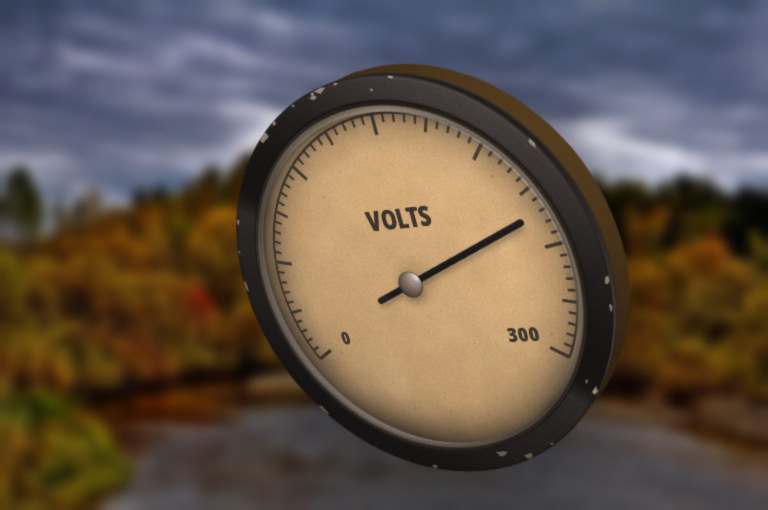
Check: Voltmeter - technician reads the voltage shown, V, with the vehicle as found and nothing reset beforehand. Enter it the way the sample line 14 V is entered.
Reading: 235 V
